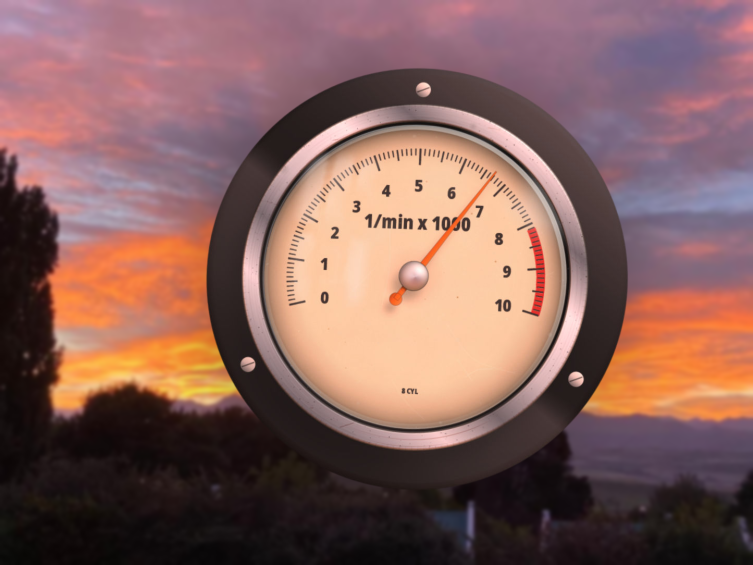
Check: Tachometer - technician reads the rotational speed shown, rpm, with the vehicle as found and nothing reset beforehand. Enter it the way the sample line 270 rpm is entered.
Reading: 6700 rpm
